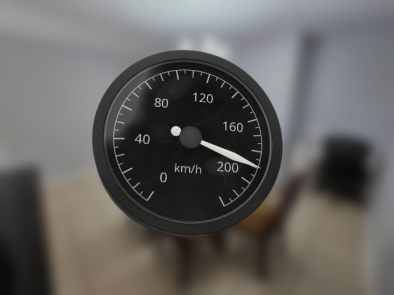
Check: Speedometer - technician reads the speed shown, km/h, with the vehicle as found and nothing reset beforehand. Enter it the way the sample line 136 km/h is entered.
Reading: 190 km/h
